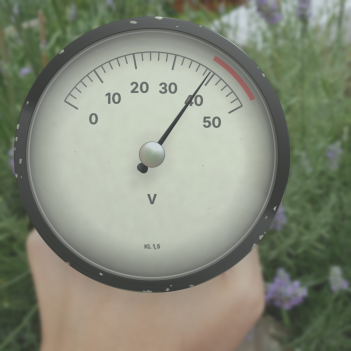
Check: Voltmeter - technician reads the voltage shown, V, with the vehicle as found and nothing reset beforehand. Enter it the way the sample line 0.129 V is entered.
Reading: 39 V
